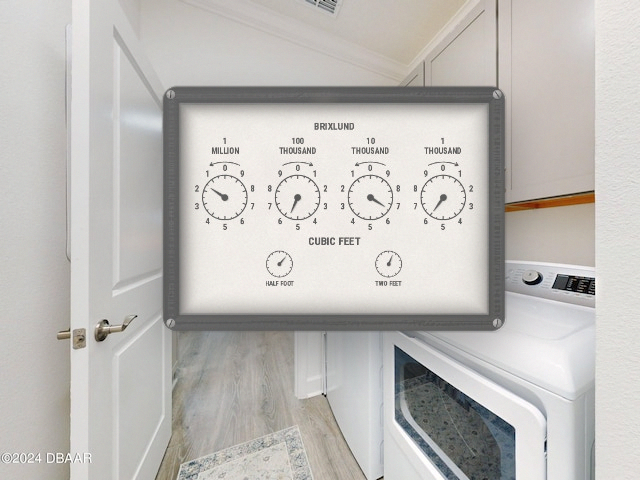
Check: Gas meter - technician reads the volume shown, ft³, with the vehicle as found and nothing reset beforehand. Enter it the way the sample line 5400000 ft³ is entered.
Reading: 156600 ft³
